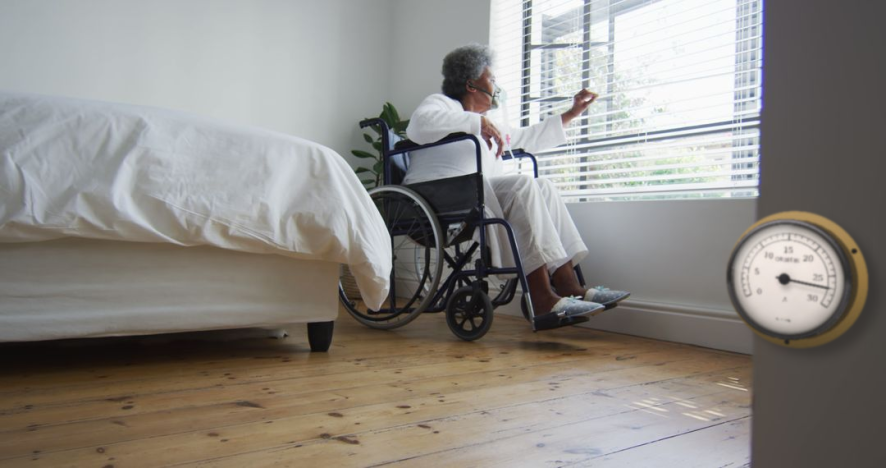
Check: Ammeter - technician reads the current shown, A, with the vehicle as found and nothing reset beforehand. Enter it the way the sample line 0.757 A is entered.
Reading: 27 A
